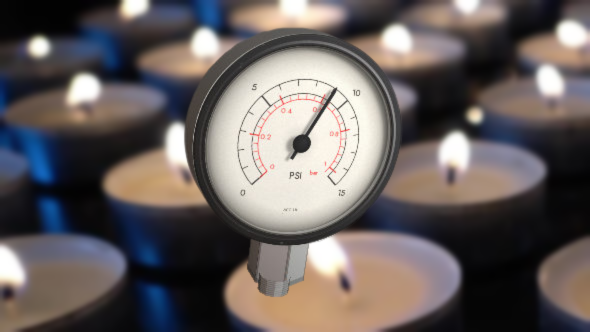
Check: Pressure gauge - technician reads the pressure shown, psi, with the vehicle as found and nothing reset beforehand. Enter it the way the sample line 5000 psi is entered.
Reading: 9 psi
